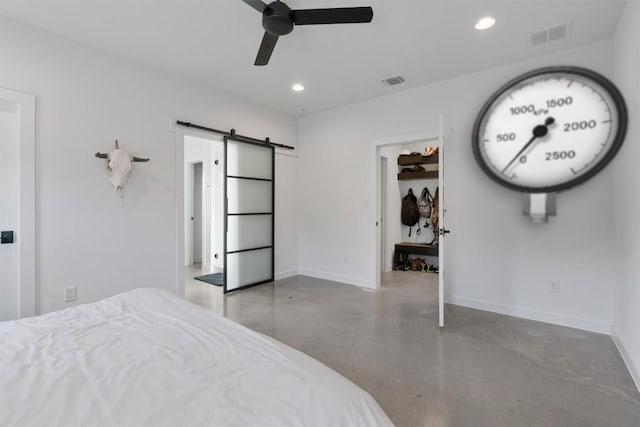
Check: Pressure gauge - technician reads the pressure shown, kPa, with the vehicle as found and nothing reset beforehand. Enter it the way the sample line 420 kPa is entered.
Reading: 100 kPa
